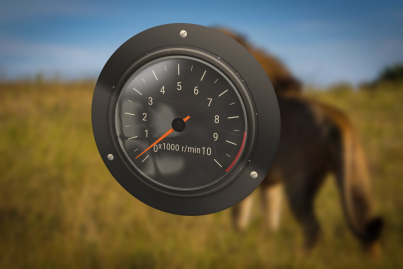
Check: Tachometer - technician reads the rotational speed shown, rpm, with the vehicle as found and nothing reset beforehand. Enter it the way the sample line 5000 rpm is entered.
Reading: 250 rpm
